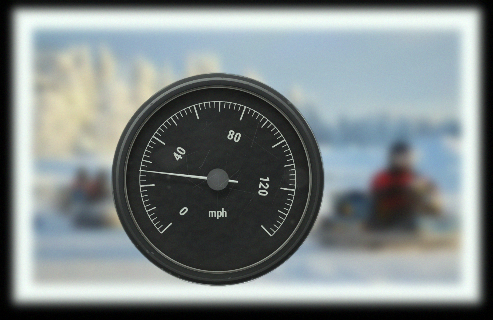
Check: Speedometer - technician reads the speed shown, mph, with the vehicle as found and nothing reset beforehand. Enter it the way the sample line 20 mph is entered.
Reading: 26 mph
